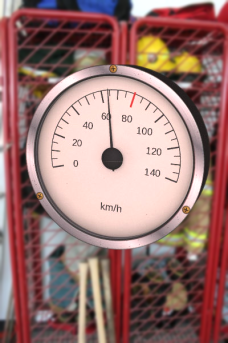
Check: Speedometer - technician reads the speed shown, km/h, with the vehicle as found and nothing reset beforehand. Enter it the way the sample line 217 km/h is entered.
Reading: 65 km/h
